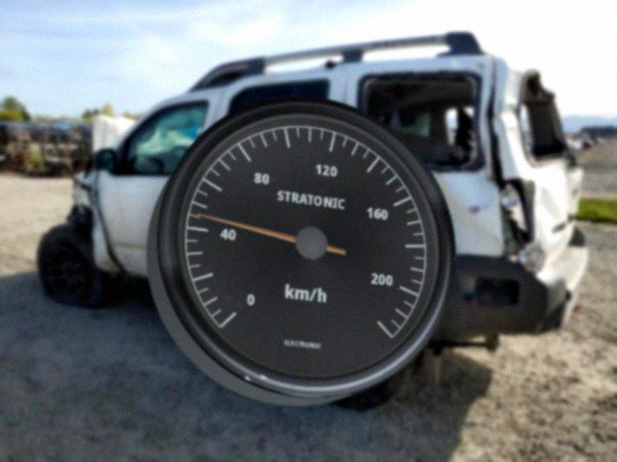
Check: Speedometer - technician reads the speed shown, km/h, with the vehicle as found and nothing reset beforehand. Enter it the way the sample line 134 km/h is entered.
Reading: 45 km/h
